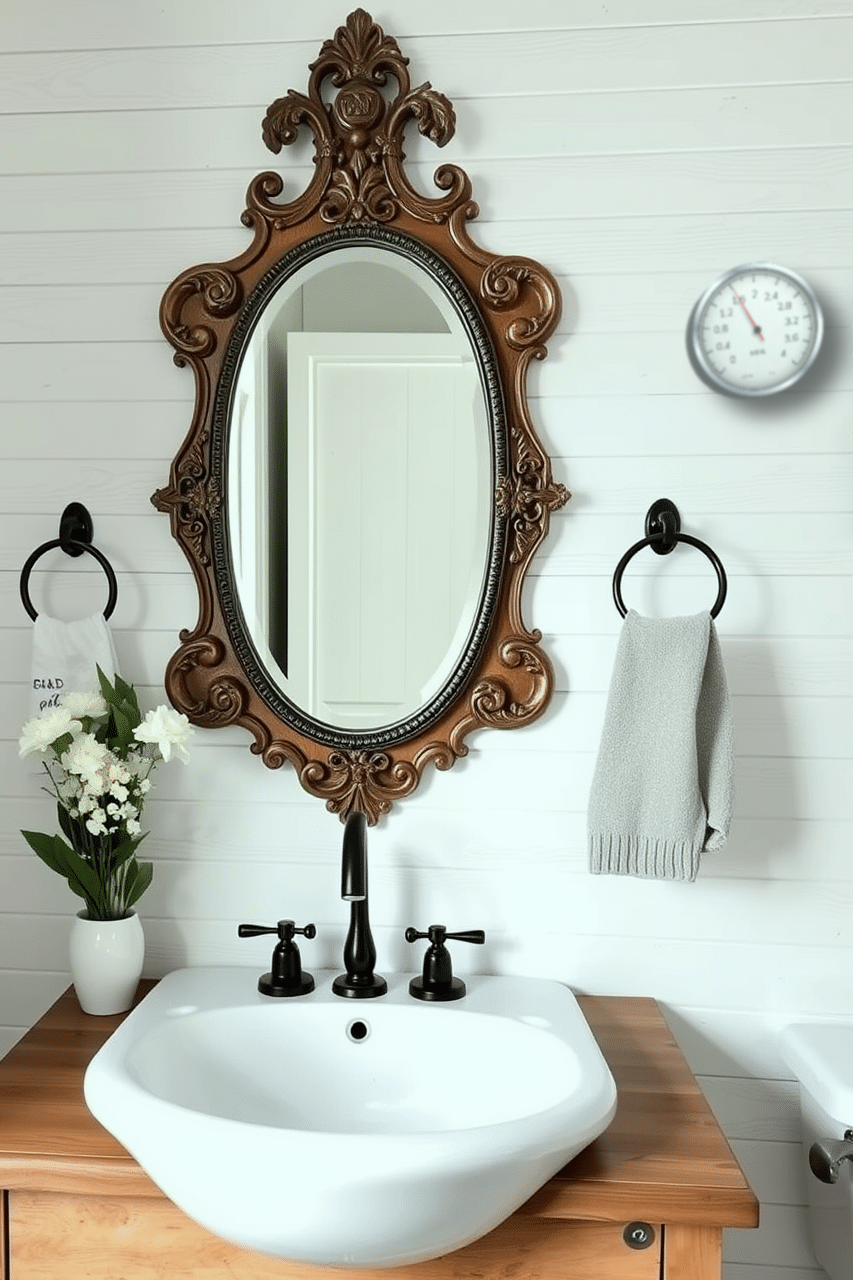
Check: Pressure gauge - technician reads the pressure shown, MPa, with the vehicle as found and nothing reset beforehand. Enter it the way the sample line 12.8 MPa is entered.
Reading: 1.6 MPa
